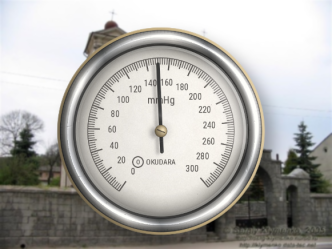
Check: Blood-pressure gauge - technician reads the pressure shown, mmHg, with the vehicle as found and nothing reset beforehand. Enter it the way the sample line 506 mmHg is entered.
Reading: 150 mmHg
